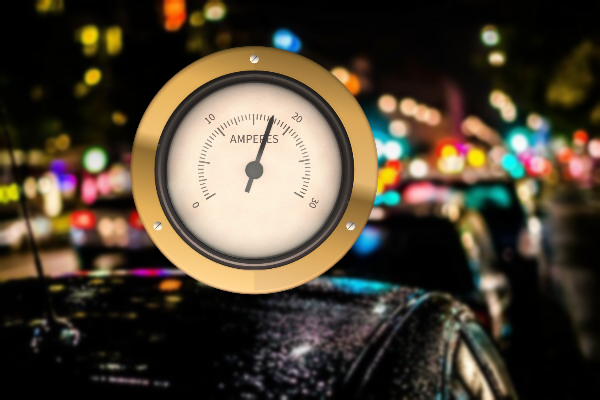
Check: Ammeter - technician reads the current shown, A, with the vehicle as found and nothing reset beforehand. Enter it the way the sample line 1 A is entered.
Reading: 17.5 A
